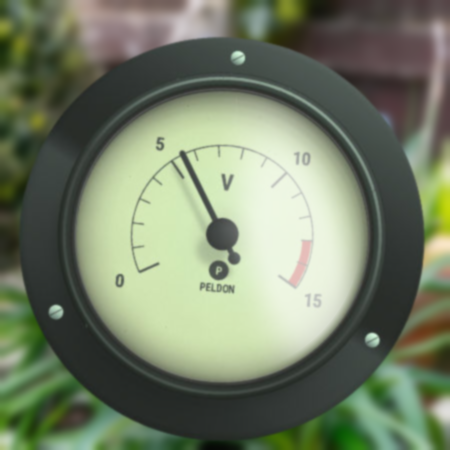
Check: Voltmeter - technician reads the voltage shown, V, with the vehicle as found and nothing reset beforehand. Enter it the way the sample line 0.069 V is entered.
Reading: 5.5 V
